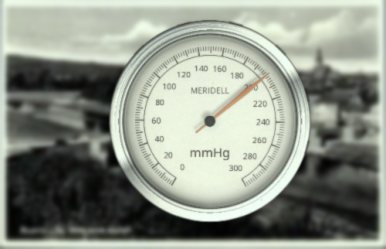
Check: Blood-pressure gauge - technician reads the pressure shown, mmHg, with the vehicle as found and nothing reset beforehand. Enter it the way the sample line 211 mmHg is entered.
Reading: 200 mmHg
